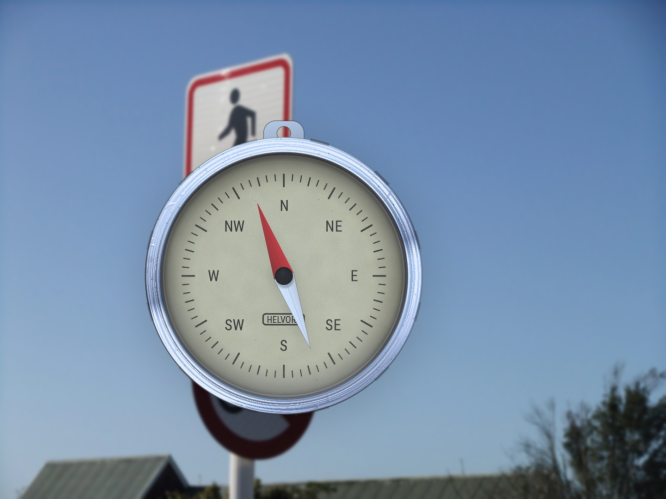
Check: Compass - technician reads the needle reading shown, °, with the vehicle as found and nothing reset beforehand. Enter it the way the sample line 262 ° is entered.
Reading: 340 °
